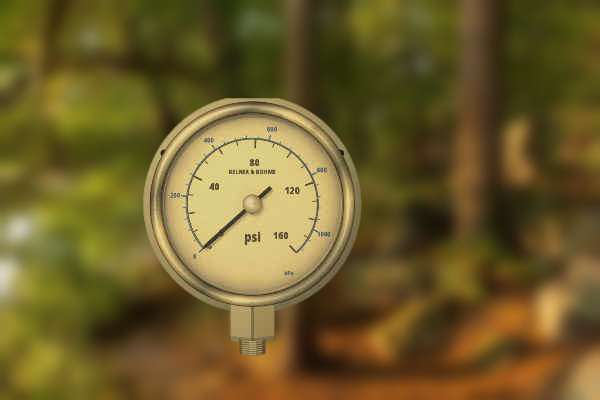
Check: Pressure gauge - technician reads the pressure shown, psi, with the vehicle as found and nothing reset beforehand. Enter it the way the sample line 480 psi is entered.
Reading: 0 psi
